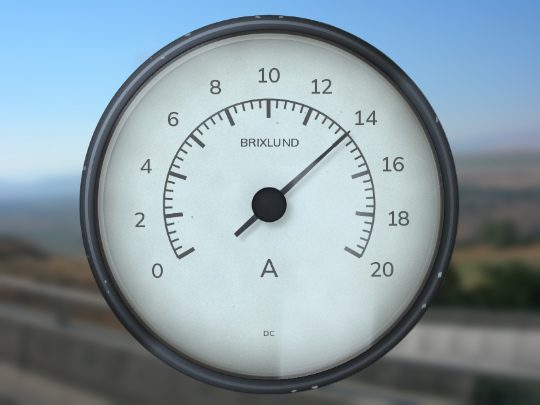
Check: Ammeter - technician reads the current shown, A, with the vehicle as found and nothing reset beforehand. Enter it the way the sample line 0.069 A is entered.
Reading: 14 A
